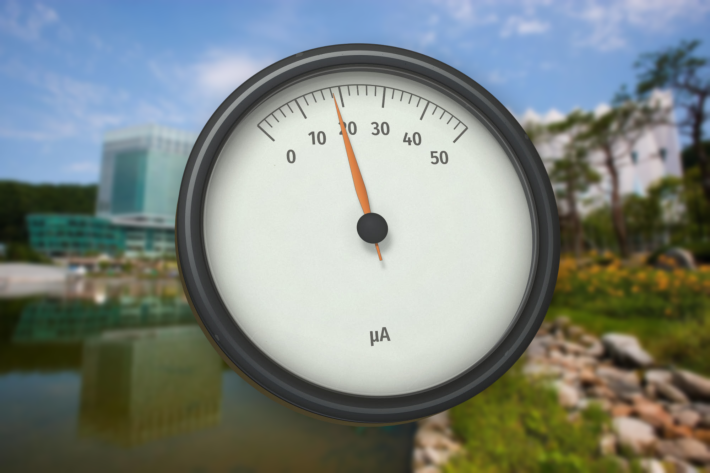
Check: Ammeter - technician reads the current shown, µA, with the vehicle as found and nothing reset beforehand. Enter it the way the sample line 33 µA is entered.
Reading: 18 µA
